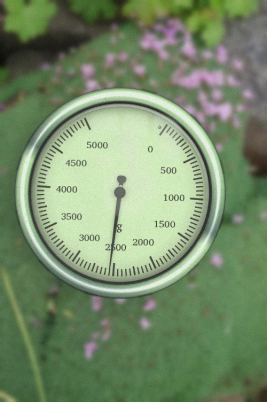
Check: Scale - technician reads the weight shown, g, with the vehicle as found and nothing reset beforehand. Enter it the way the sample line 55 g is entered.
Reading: 2550 g
